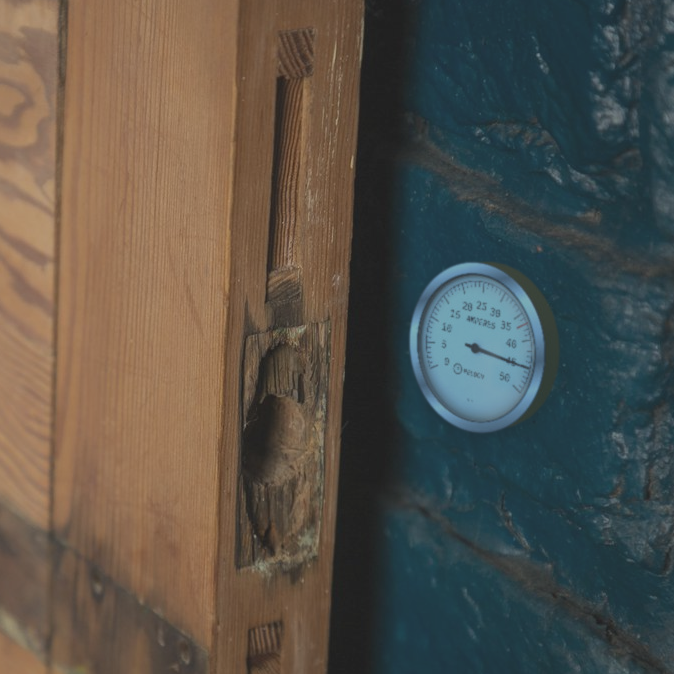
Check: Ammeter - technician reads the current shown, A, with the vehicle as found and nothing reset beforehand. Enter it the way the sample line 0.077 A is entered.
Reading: 45 A
